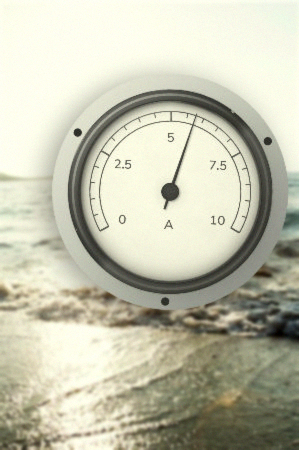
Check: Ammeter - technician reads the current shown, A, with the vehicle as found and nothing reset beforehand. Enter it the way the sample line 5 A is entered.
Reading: 5.75 A
